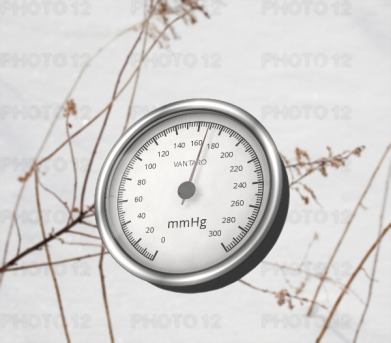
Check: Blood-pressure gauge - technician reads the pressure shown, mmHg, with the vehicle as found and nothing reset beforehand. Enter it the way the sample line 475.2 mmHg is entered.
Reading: 170 mmHg
